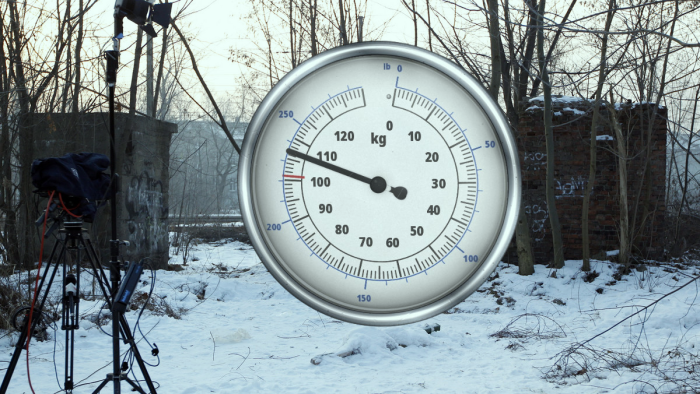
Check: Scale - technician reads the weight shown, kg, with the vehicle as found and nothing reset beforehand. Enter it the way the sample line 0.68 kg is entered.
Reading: 107 kg
